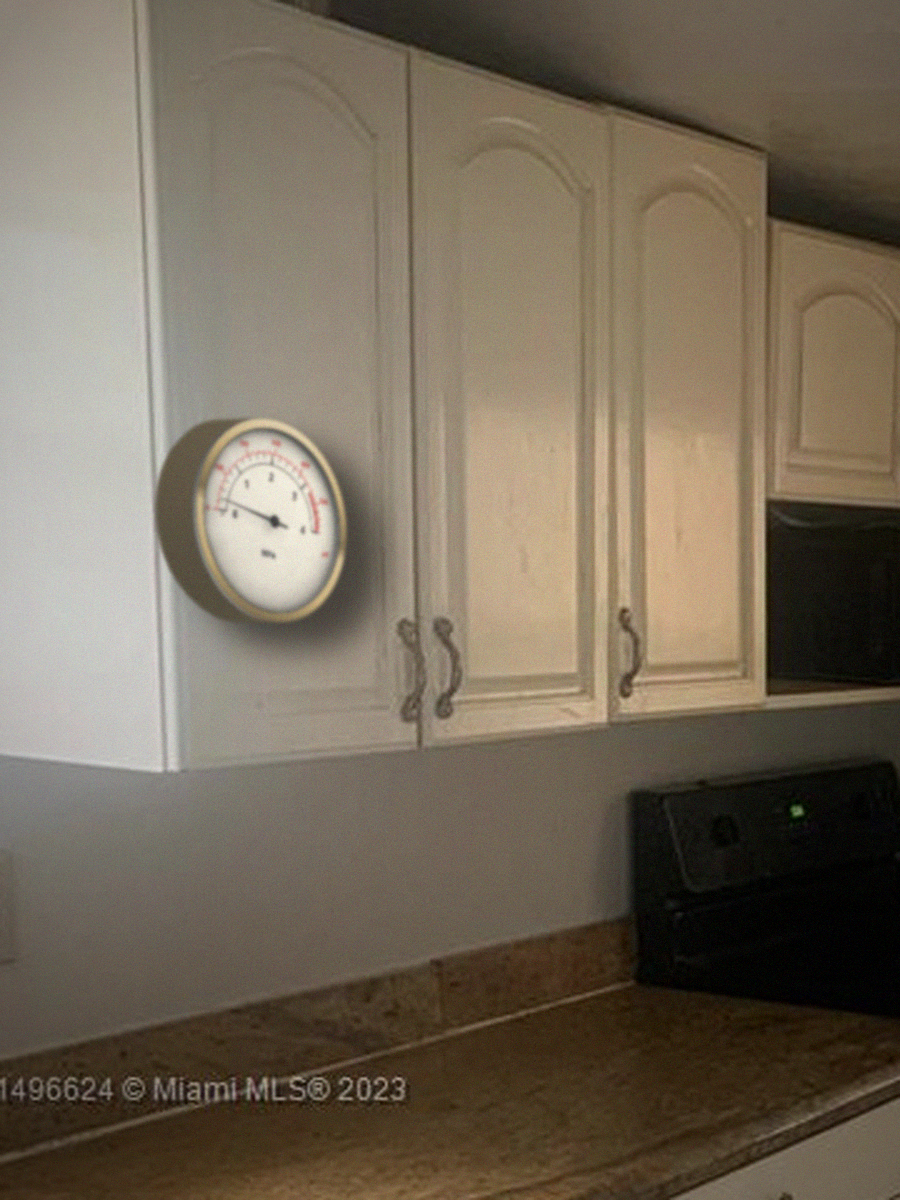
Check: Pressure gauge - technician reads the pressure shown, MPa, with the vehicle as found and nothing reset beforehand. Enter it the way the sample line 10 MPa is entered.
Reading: 0.2 MPa
